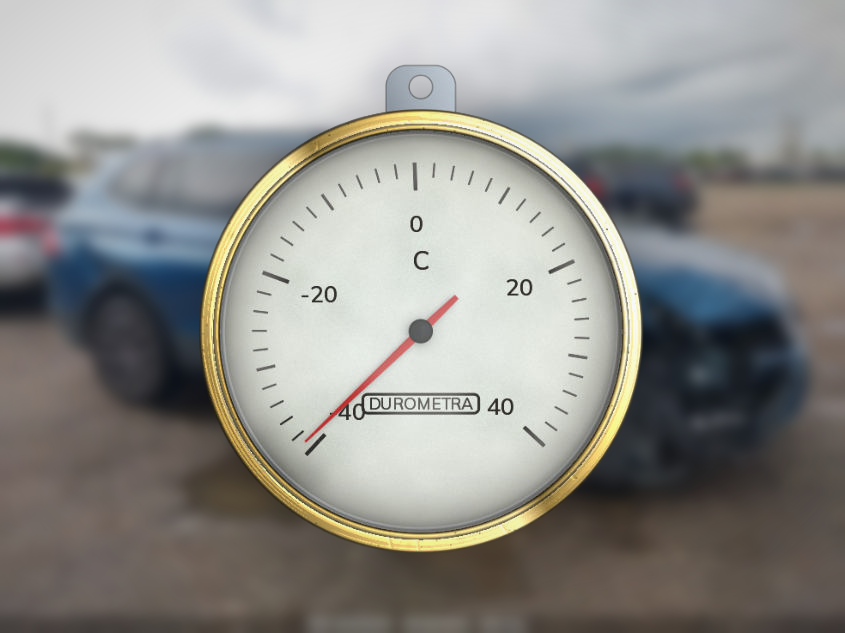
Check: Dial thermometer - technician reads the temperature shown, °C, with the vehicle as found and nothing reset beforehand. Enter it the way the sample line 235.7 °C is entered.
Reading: -39 °C
